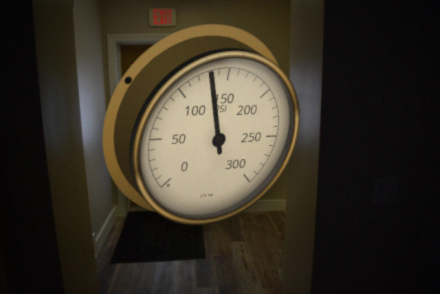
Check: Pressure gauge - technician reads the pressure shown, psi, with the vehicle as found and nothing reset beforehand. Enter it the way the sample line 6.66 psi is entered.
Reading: 130 psi
